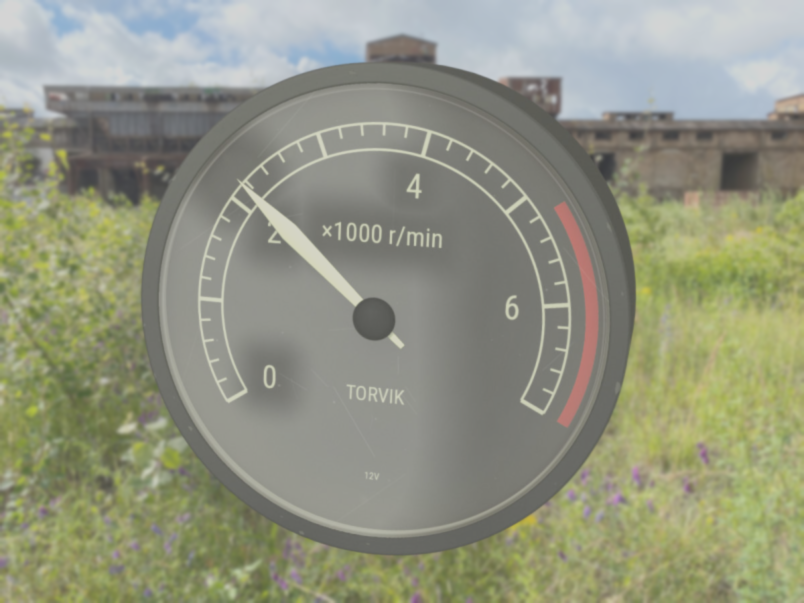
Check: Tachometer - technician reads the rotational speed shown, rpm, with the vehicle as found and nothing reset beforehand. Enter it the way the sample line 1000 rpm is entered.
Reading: 2200 rpm
